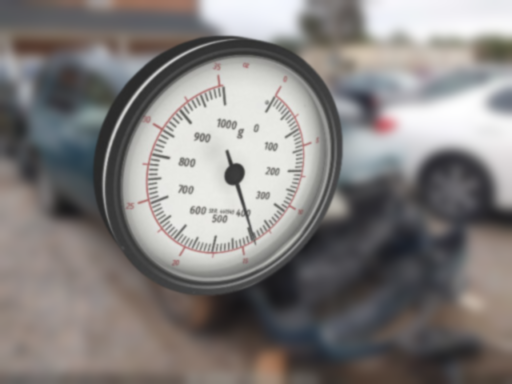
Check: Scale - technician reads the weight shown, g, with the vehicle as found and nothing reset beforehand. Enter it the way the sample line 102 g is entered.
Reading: 400 g
